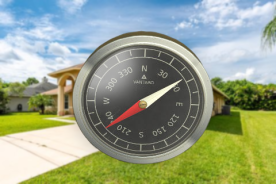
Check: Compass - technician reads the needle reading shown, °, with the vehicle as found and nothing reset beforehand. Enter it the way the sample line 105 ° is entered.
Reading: 232.5 °
